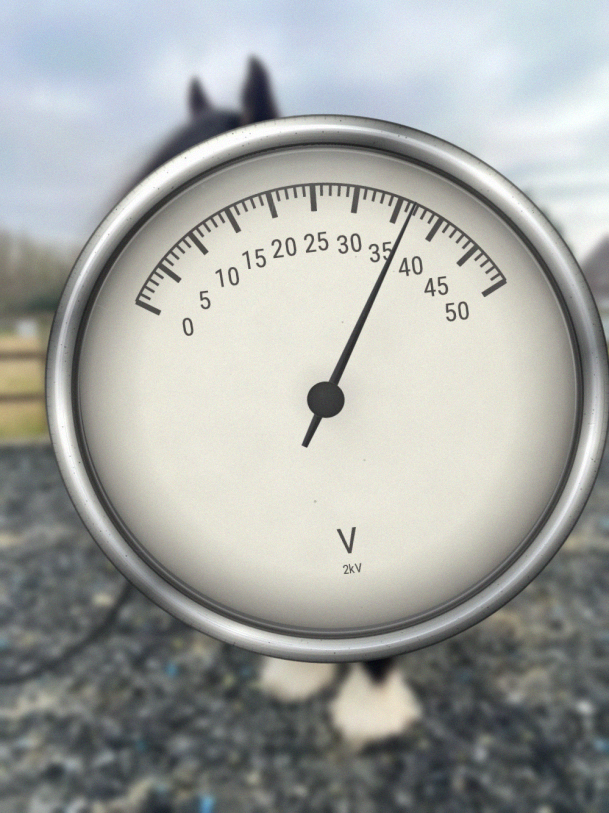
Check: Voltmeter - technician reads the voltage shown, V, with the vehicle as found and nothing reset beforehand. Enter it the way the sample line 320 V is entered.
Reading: 36.5 V
